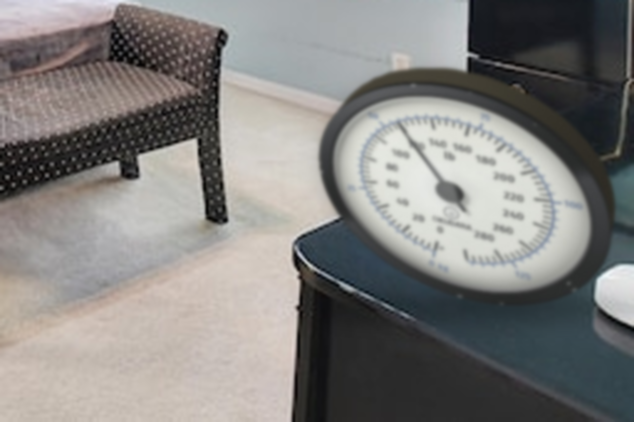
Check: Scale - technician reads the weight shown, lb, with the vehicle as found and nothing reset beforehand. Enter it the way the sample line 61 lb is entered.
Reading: 120 lb
